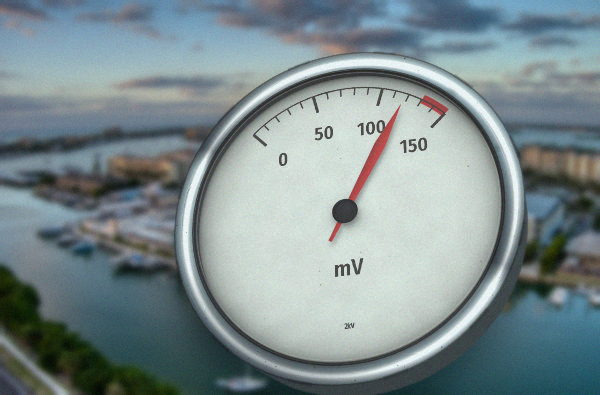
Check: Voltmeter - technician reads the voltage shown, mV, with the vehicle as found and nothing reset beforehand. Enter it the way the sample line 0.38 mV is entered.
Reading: 120 mV
